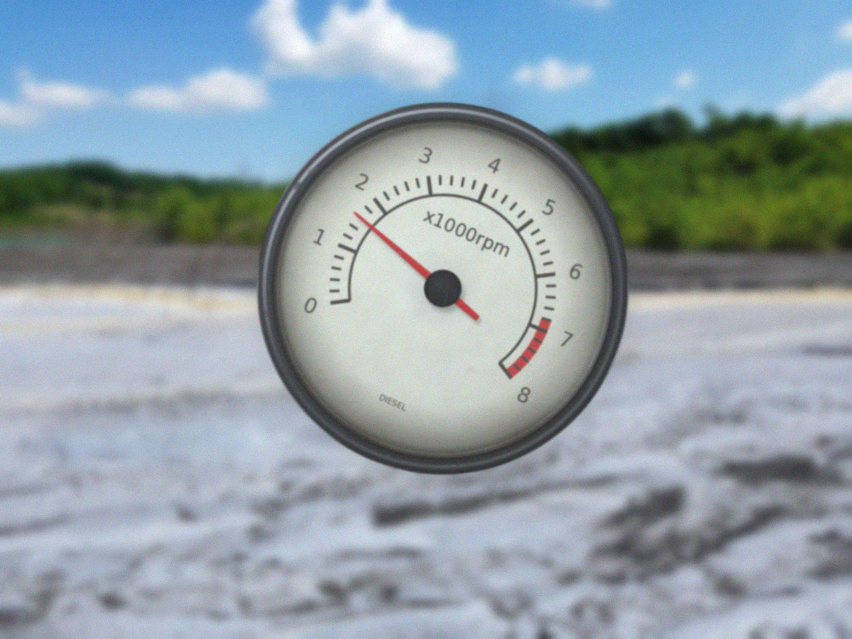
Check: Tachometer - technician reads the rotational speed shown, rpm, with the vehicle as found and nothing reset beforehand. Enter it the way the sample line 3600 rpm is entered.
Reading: 1600 rpm
